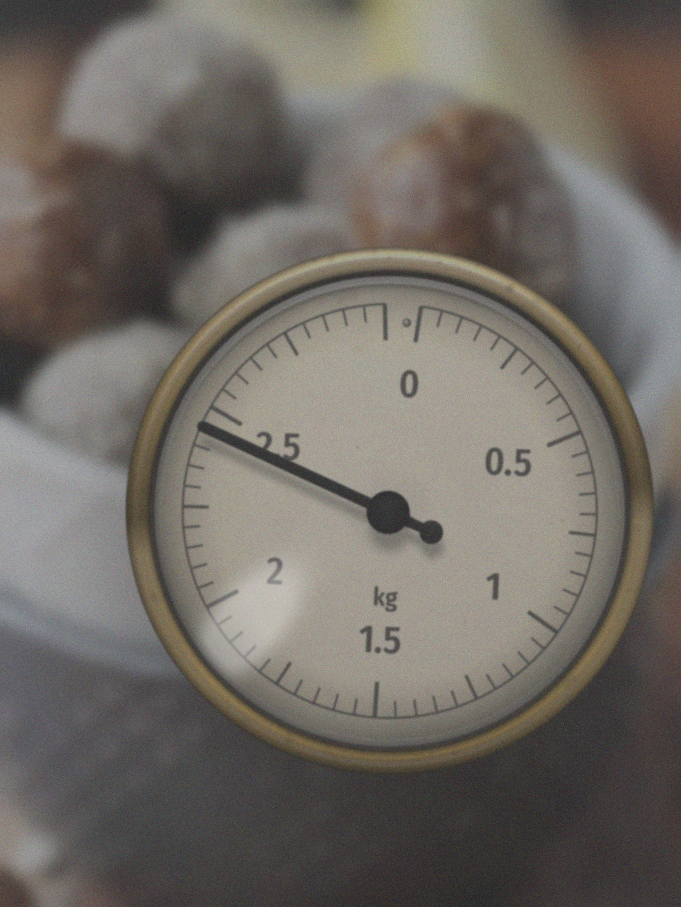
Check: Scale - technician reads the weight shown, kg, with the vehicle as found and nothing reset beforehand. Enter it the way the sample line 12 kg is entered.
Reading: 2.45 kg
